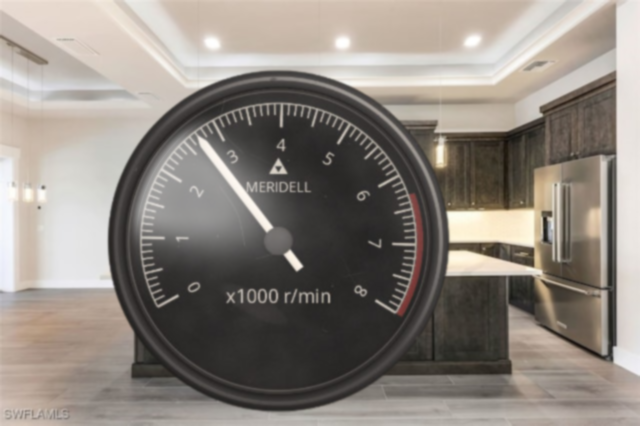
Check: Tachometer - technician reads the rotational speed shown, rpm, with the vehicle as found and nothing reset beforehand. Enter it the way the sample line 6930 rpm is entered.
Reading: 2700 rpm
